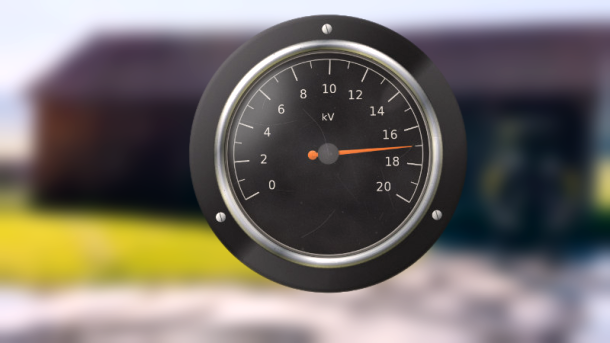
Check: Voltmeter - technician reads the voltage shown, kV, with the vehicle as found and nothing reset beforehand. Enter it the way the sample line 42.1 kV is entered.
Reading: 17 kV
